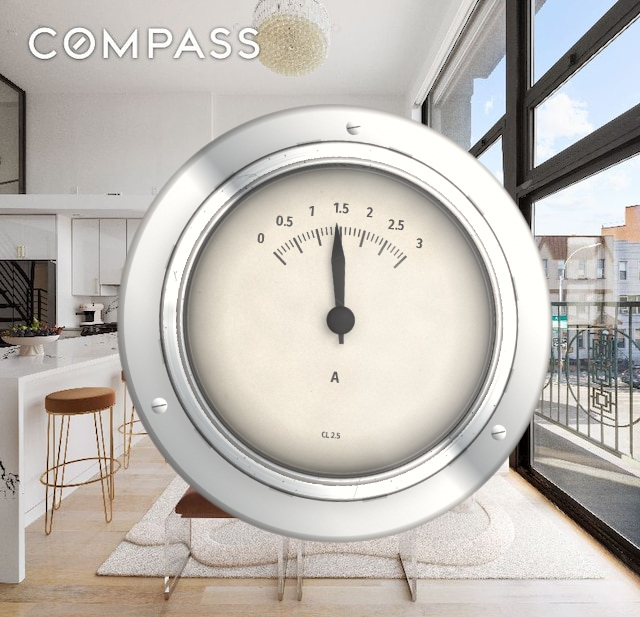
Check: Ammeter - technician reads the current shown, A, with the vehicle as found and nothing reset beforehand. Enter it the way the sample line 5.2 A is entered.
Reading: 1.4 A
